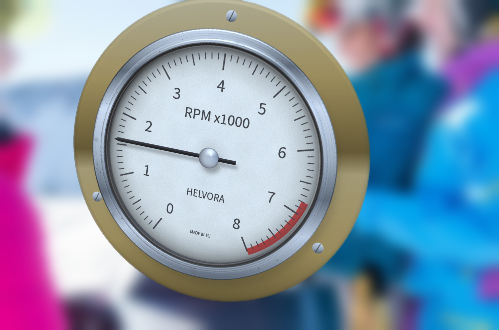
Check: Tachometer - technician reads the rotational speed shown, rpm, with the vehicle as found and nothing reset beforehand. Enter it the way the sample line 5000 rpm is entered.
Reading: 1600 rpm
